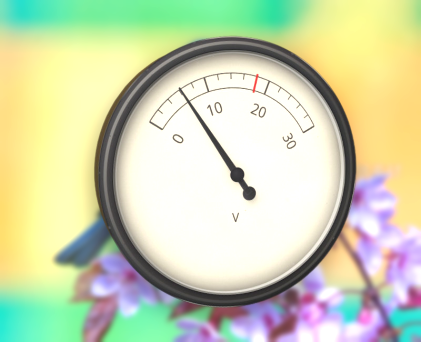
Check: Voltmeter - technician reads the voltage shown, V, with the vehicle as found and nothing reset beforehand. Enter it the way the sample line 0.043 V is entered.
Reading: 6 V
